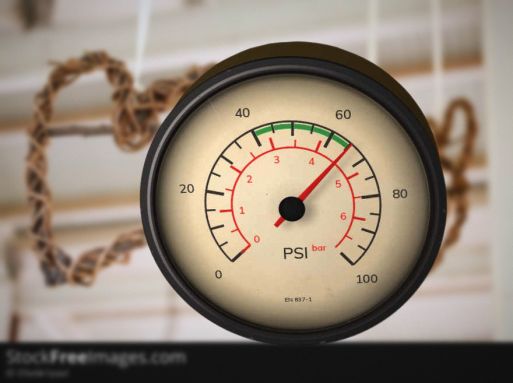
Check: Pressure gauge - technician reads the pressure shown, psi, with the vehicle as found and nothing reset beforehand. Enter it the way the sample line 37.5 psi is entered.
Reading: 65 psi
